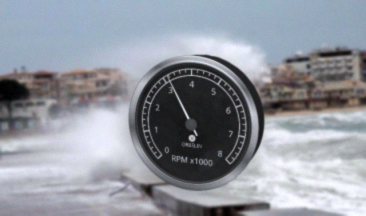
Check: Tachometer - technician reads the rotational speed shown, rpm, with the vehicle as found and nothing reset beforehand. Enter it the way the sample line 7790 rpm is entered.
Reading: 3200 rpm
